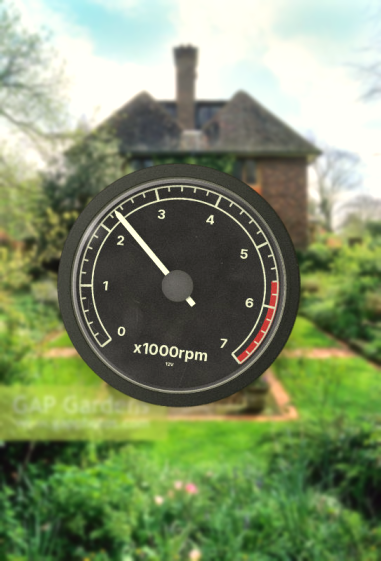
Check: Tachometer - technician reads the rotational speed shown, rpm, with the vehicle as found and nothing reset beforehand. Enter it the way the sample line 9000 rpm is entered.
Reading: 2300 rpm
